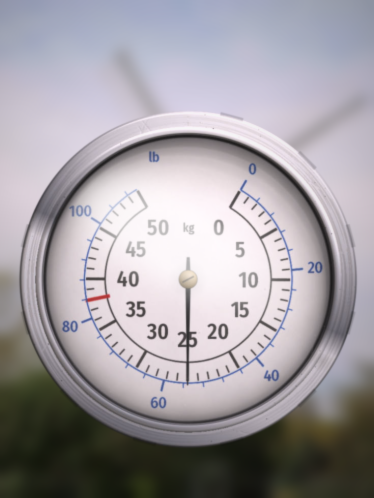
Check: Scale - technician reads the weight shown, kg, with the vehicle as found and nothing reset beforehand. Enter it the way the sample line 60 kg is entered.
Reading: 25 kg
